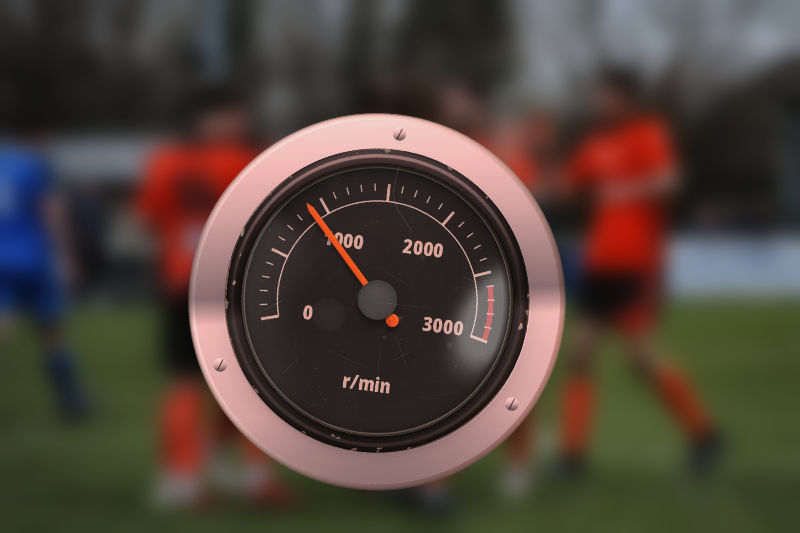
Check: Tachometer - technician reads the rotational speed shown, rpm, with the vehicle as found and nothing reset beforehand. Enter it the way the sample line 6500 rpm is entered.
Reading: 900 rpm
